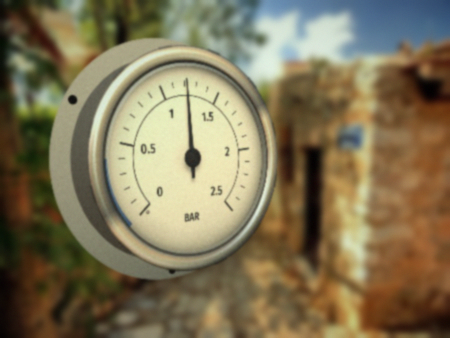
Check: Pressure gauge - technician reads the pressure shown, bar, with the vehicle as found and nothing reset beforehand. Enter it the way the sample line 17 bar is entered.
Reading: 1.2 bar
